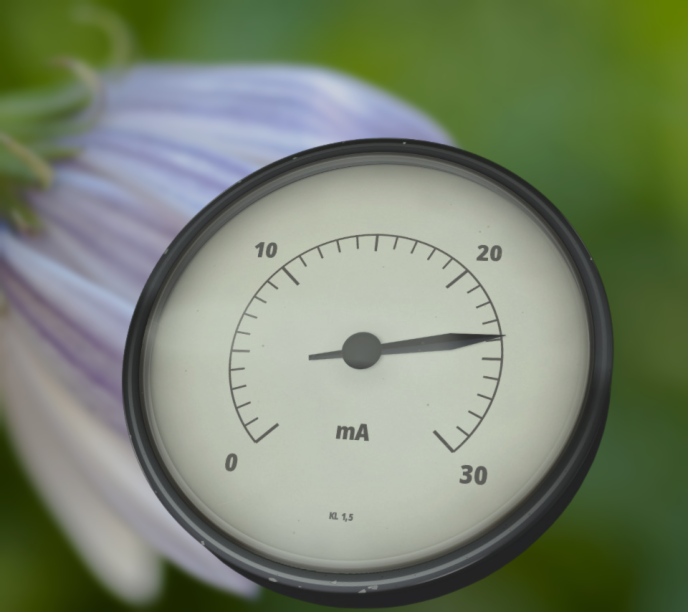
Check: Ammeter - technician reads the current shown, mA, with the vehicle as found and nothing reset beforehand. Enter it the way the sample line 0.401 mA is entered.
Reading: 24 mA
